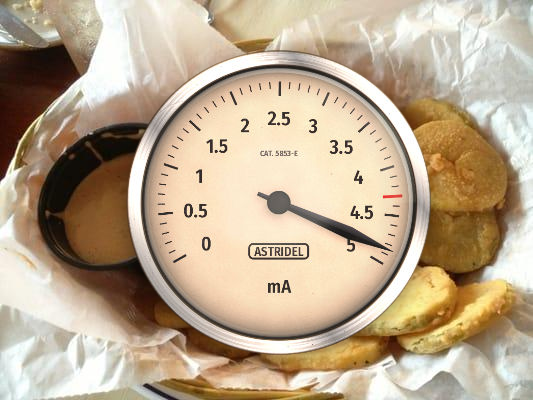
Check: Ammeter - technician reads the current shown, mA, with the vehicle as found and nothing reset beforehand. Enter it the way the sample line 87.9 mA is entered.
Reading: 4.85 mA
